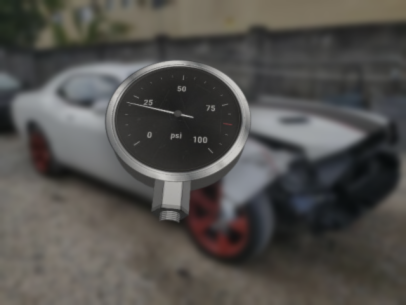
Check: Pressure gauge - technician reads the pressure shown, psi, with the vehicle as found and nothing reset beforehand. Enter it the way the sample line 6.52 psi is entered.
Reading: 20 psi
